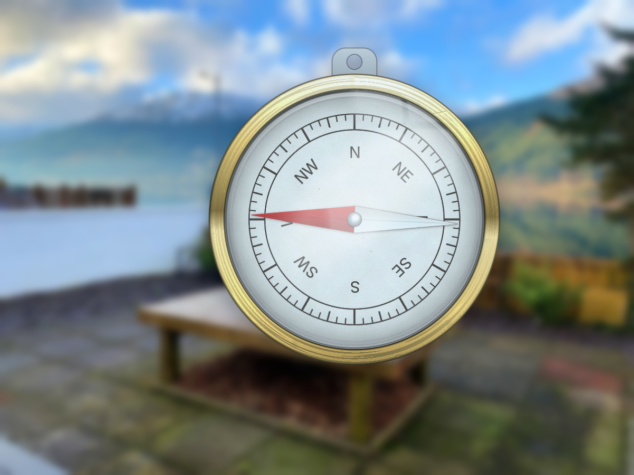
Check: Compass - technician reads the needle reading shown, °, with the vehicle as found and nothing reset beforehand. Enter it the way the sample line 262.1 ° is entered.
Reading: 272.5 °
